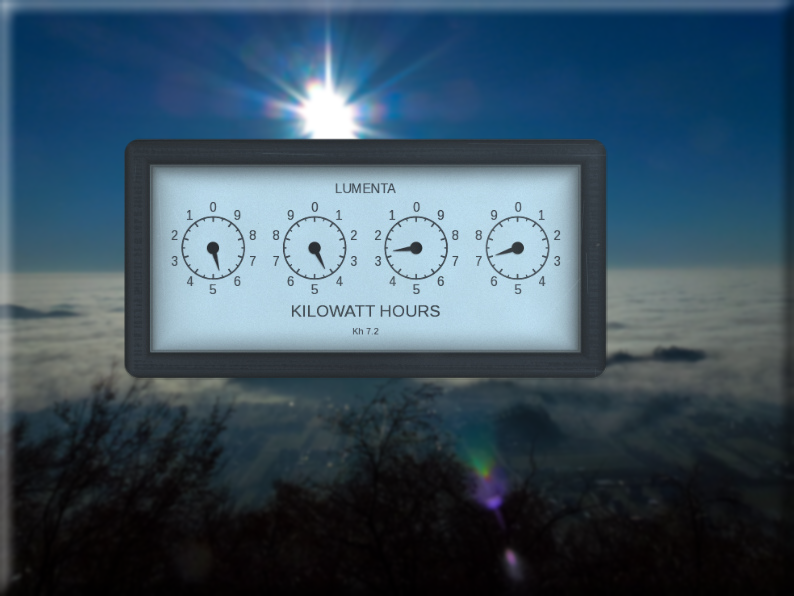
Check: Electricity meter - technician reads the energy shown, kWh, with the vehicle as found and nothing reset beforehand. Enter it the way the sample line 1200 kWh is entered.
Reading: 5427 kWh
